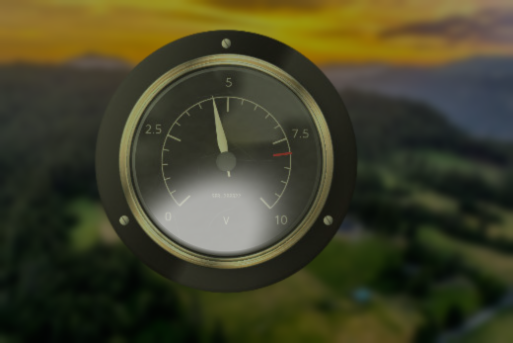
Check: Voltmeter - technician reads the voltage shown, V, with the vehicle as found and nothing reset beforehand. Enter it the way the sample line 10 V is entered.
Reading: 4.5 V
